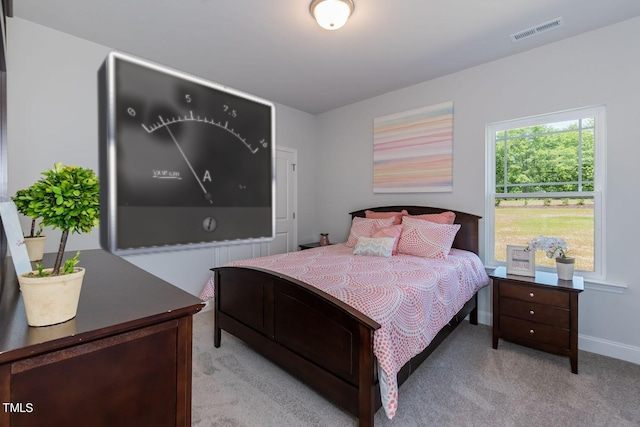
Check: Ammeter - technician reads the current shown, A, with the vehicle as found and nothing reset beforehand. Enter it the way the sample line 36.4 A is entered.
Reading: 2.5 A
